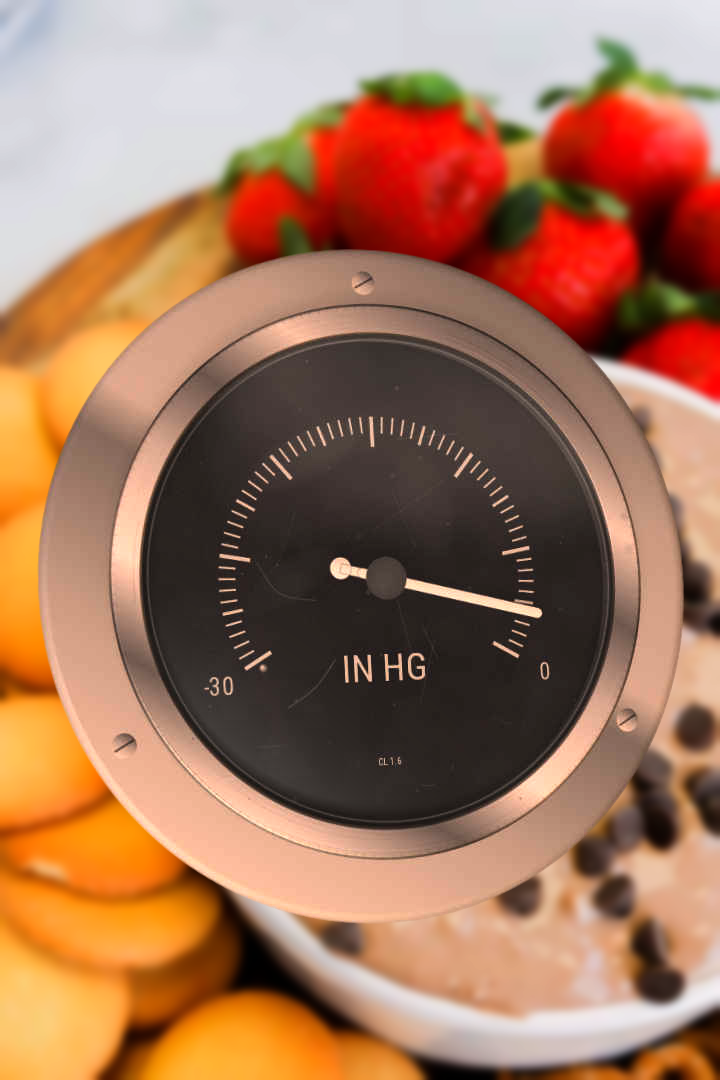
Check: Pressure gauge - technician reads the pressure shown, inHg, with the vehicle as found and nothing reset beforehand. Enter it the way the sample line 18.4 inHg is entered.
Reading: -2 inHg
